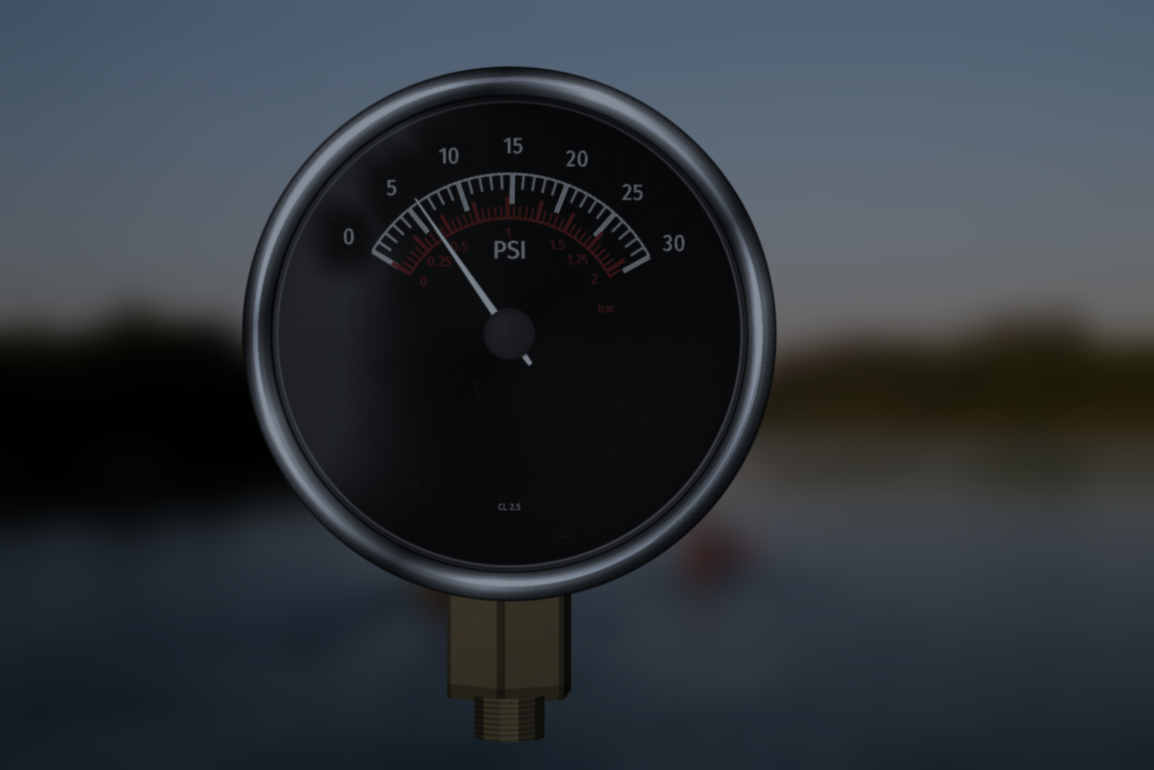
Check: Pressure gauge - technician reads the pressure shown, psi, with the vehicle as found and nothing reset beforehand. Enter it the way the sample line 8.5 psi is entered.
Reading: 6 psi
